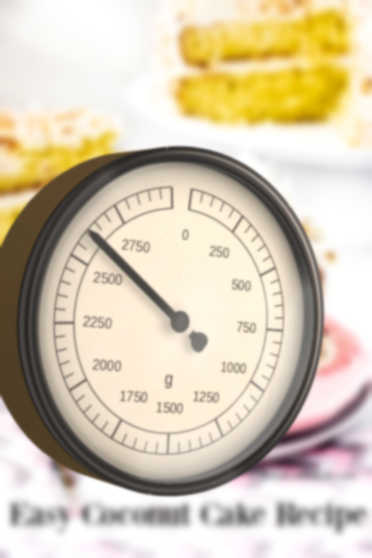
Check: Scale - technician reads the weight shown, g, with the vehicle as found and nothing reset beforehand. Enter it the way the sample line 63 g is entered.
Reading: 2600 g
